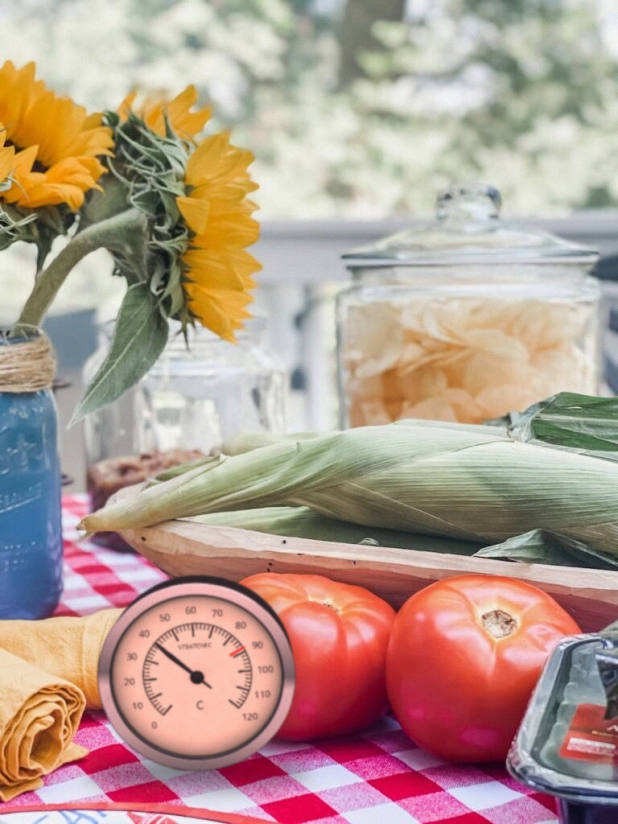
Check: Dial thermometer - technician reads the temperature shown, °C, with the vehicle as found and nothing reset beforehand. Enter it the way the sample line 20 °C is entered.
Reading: 40 °C
